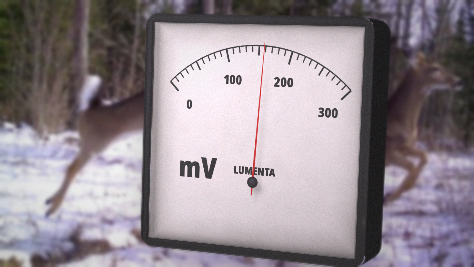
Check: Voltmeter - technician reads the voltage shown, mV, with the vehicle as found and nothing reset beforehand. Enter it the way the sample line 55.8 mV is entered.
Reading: 160 mV
